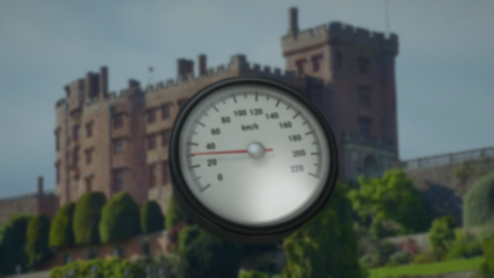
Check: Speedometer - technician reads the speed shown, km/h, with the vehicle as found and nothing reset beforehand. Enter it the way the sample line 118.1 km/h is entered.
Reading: 30 km/h
